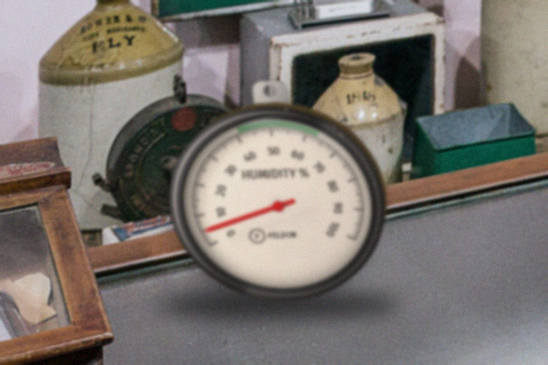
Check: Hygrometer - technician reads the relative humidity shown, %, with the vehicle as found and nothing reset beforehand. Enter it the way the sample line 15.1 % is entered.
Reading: 5 %
